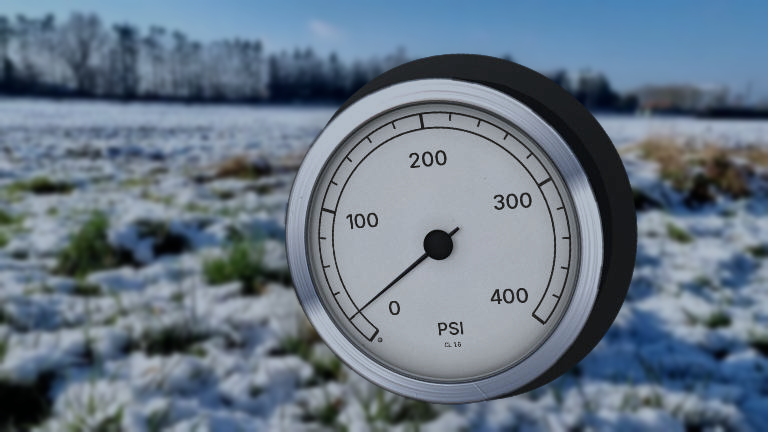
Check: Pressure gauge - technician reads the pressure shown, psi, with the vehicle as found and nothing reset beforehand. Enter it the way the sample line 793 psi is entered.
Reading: 20 psi
